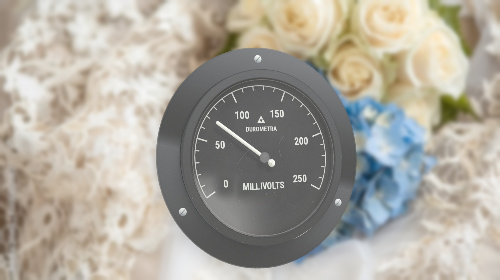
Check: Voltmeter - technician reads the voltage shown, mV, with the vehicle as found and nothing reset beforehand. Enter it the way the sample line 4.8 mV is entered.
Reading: 70 mV
